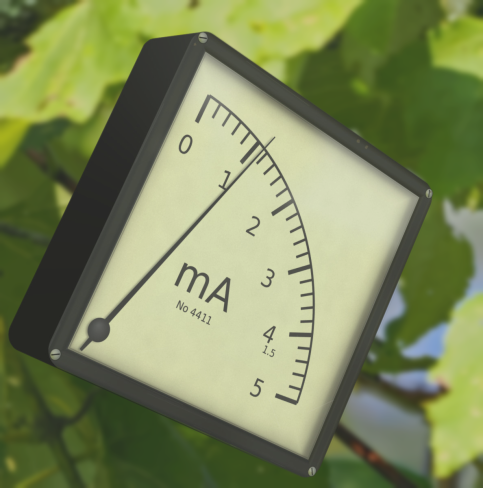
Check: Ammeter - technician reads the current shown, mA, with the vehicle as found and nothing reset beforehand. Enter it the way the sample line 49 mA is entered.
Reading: 1.1 mA
